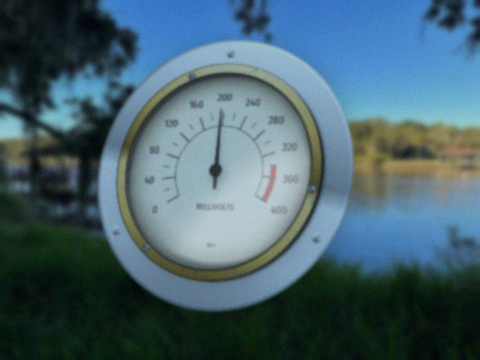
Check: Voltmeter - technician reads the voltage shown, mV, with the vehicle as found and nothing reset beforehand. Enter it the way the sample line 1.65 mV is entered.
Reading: 200 mV
